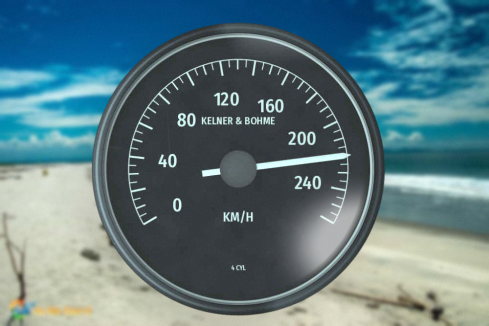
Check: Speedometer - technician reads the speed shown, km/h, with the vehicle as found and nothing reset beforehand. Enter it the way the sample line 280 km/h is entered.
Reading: 220 km/h
